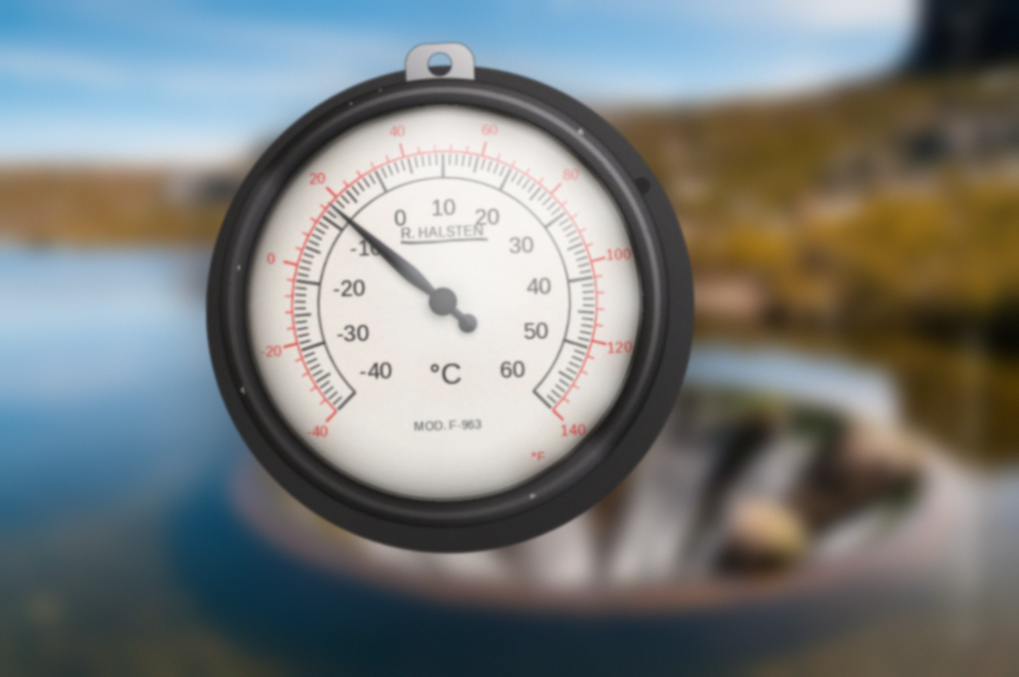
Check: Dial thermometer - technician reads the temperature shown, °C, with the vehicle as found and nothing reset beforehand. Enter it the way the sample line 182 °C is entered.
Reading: -8 °C
